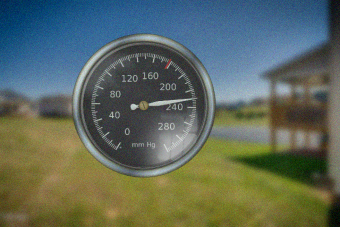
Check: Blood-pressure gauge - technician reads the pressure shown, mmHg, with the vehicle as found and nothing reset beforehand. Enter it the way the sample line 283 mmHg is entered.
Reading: 230 mmHg
